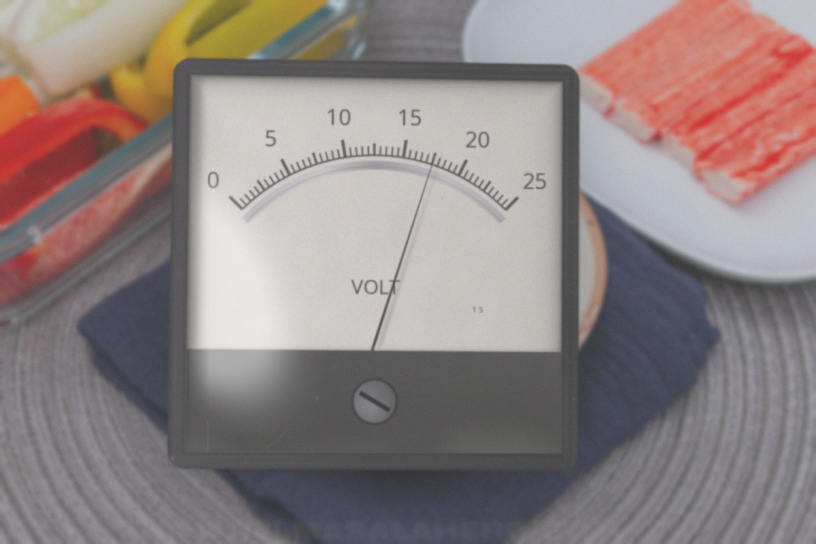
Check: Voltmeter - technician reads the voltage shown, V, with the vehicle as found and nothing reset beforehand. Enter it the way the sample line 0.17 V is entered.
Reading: 17.5 V
